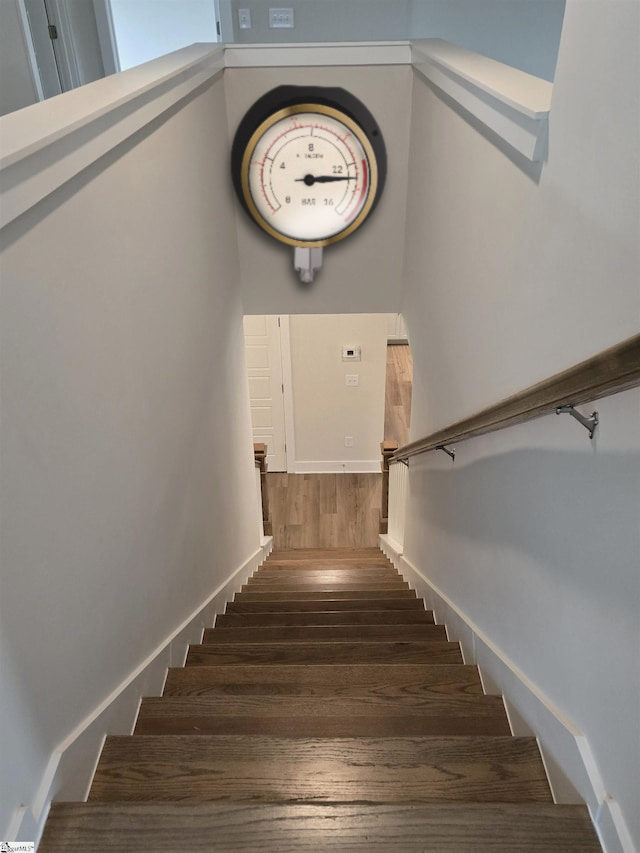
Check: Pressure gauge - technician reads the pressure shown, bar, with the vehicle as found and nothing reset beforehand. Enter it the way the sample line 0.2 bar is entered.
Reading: 13 bar
